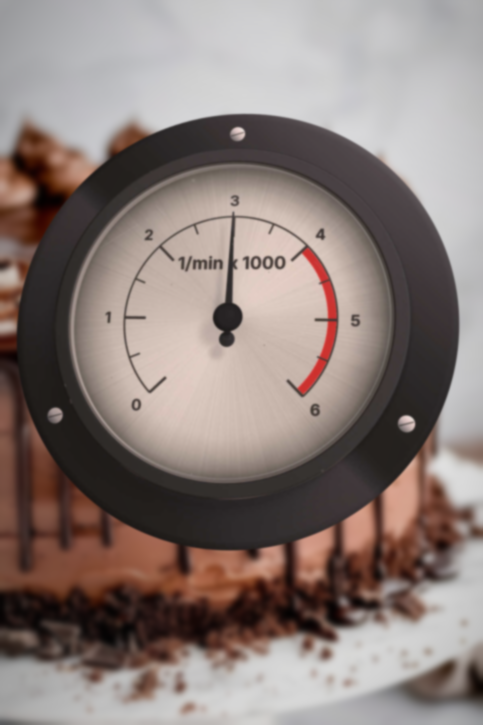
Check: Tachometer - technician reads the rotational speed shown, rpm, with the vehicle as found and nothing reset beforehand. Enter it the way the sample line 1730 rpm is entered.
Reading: 3000 rpm
